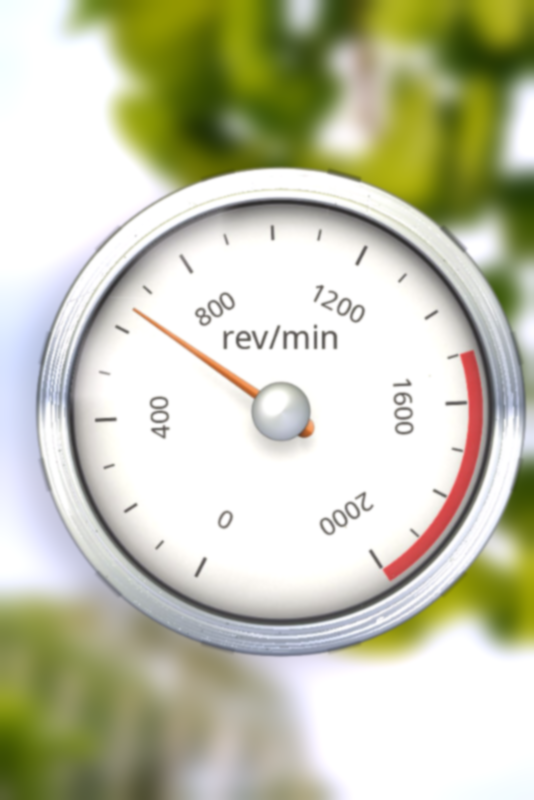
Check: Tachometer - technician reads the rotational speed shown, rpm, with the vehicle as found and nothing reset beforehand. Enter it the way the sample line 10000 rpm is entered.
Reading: 650 rpm
